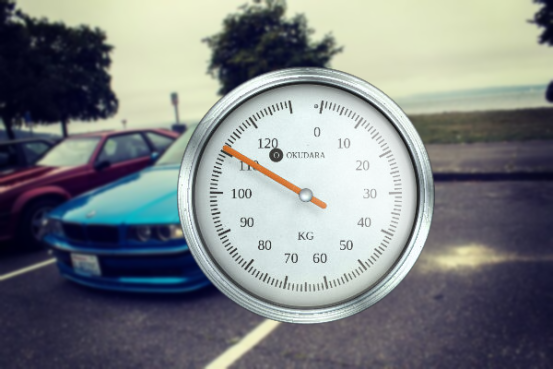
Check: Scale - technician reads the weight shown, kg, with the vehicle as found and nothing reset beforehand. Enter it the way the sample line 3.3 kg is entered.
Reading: 111 kg
